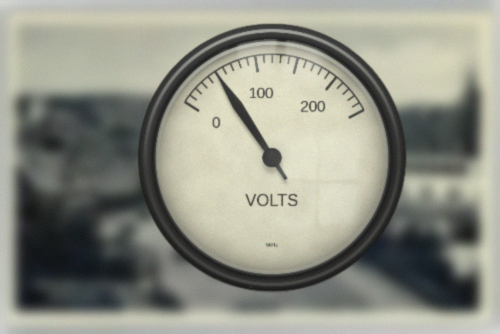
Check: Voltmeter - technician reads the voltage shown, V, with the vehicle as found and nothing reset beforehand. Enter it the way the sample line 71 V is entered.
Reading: 50 V
